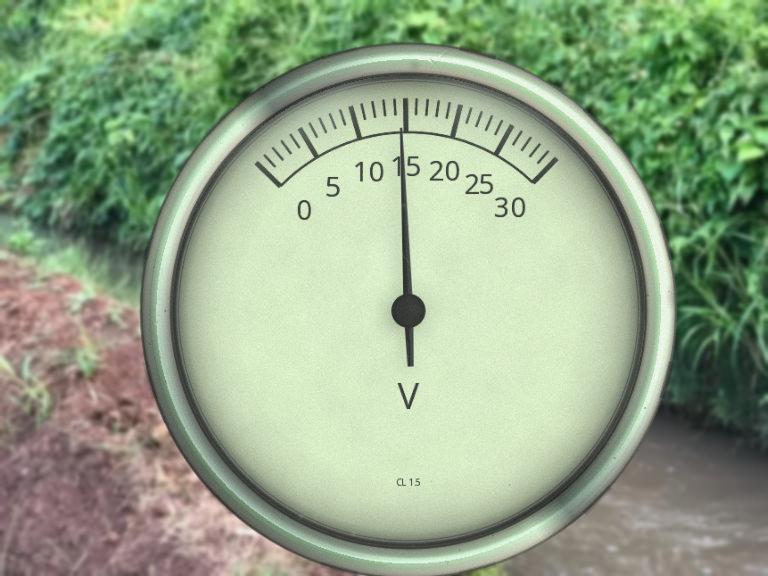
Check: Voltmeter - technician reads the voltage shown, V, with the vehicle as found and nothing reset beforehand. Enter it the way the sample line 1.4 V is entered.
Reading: 14.5 V
